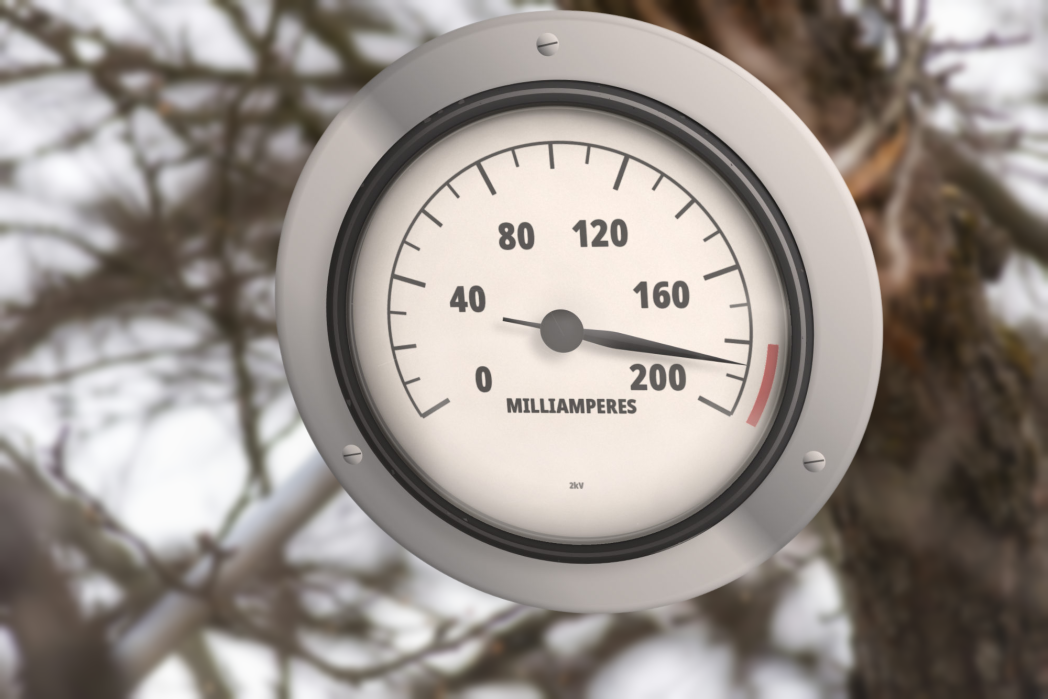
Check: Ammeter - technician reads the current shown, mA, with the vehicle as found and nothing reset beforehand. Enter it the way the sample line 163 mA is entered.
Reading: 185 mA
